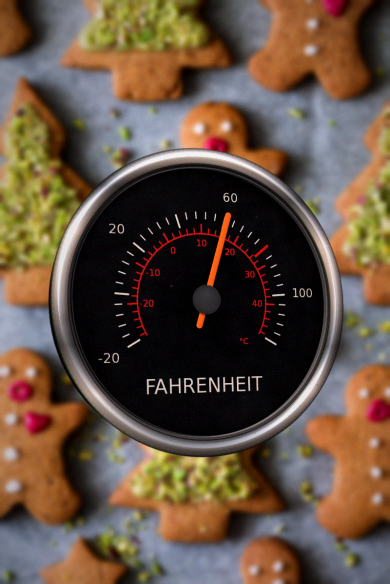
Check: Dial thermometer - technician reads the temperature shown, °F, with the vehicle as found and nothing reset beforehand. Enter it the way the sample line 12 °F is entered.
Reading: 60 °F
